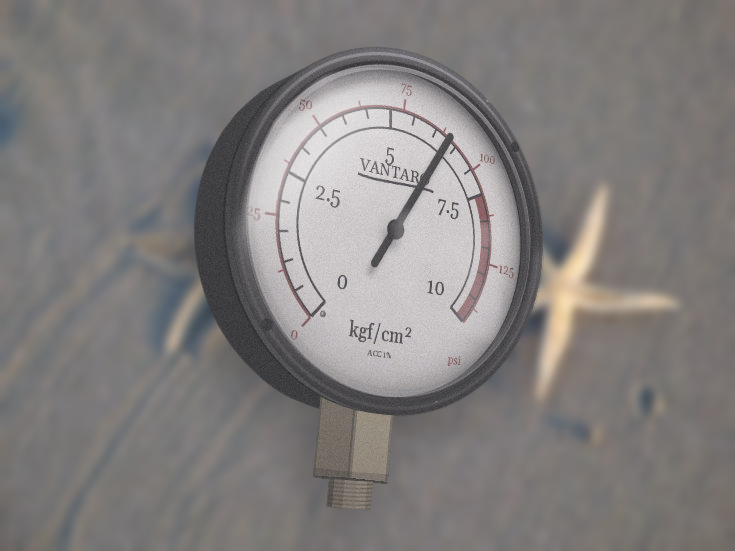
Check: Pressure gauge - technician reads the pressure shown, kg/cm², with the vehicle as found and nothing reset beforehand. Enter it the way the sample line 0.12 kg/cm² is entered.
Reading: 6.25 kg/cm²
